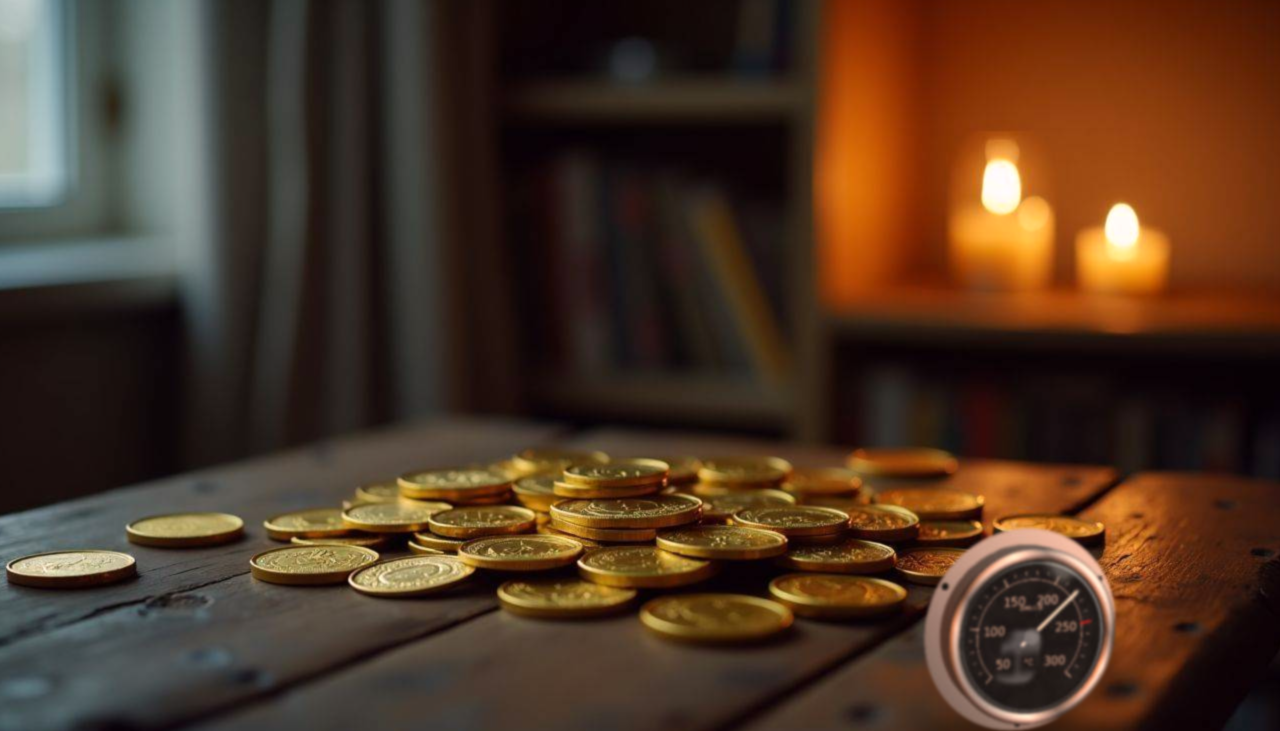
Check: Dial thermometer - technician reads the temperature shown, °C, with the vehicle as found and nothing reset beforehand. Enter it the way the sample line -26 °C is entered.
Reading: 220 °C
